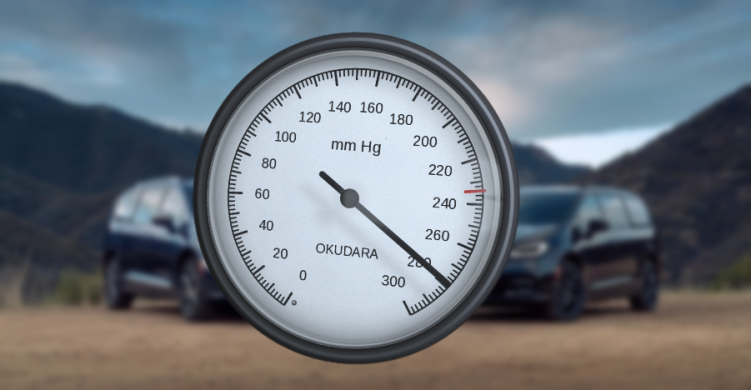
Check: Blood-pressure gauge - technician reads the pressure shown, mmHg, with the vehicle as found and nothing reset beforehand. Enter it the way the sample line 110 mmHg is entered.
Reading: 278 mmHg
